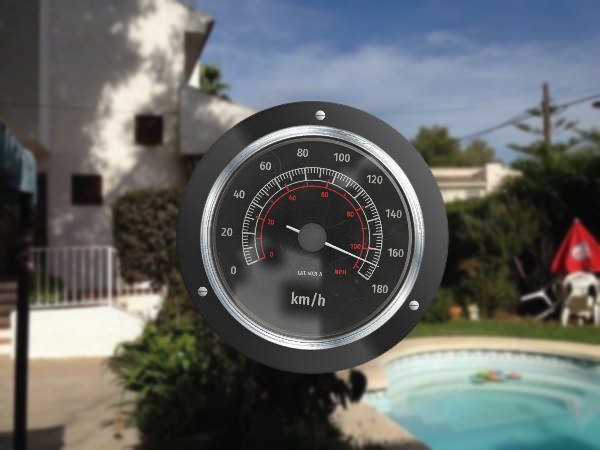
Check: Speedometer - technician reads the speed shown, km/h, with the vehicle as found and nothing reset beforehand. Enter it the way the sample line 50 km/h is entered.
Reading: 170 km/h
